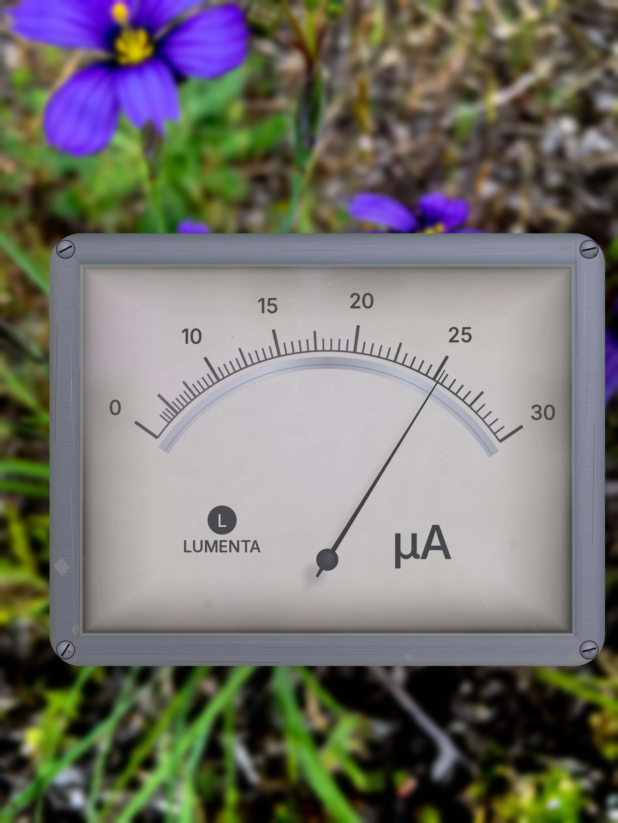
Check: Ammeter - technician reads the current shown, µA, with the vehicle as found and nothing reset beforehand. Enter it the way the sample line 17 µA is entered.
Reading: 25.25 µA
